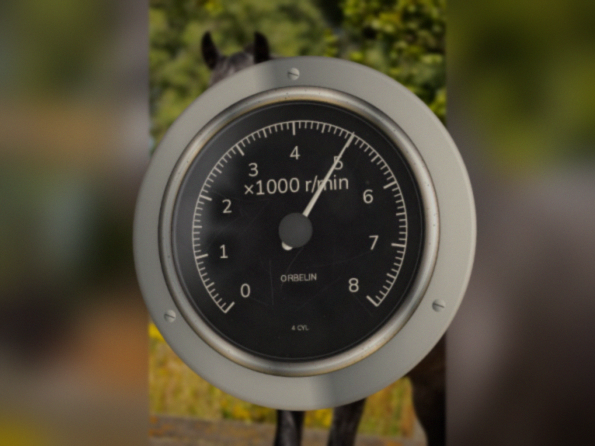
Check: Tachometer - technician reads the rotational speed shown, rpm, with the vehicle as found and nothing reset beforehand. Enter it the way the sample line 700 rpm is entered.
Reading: 5000 rpm
